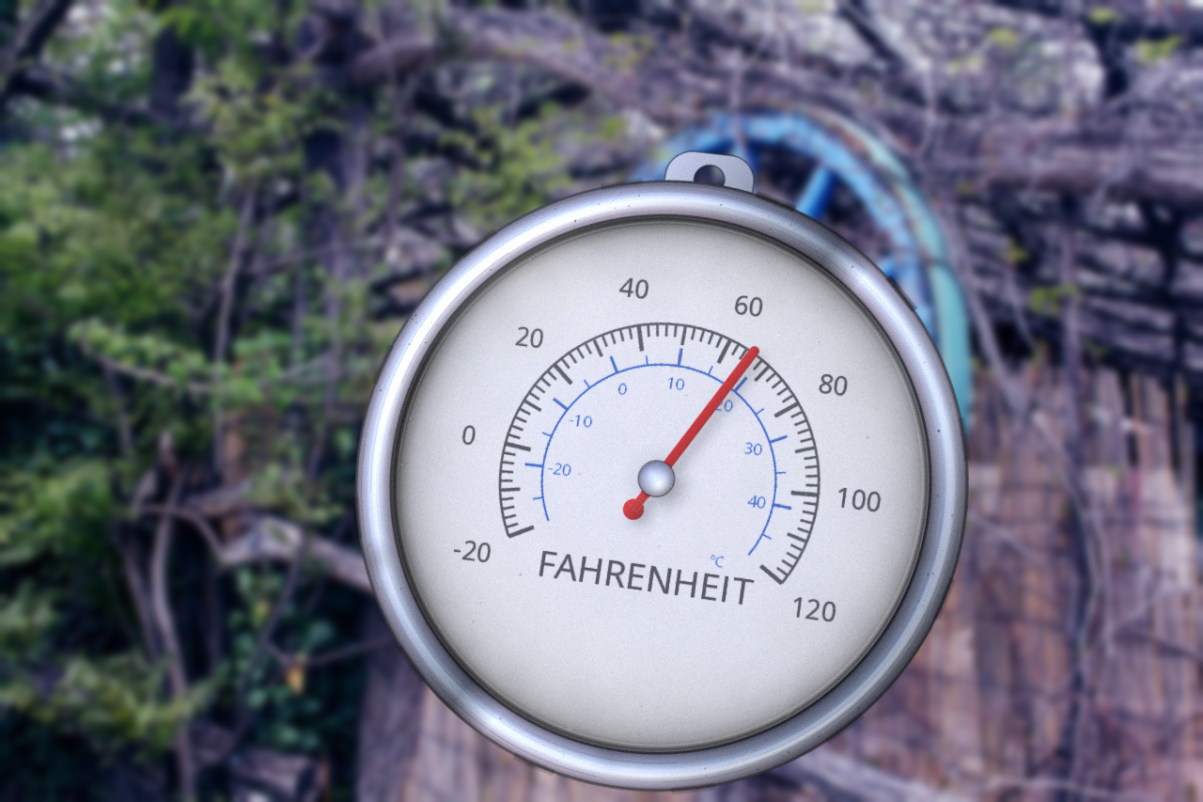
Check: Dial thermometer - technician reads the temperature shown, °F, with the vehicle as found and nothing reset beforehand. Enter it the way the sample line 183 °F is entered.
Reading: 66 °F
